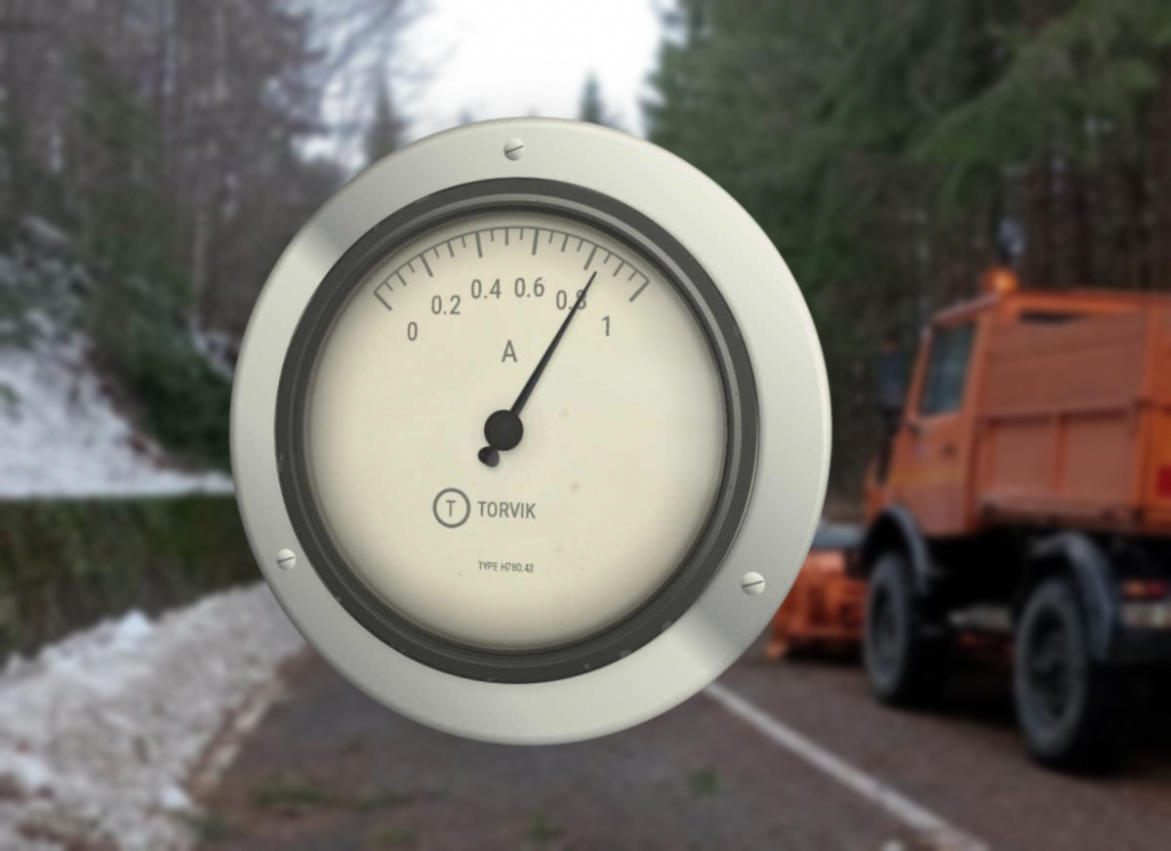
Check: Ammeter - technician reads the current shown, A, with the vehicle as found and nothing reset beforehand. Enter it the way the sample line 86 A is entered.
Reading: 0.85 A
